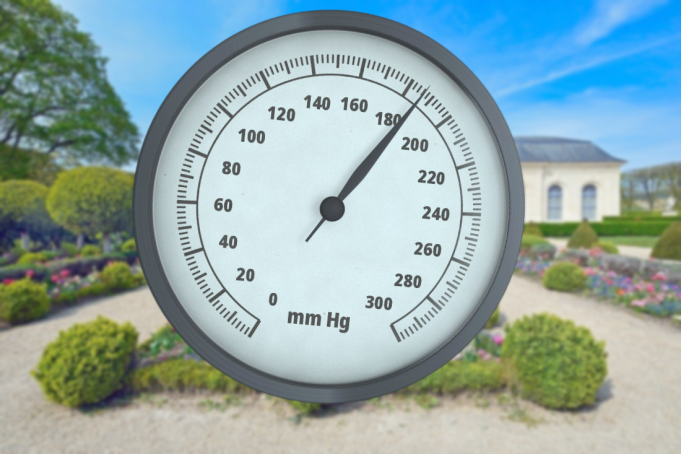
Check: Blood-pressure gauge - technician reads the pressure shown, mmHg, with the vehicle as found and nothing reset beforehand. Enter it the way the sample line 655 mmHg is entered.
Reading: 186 mmHg
